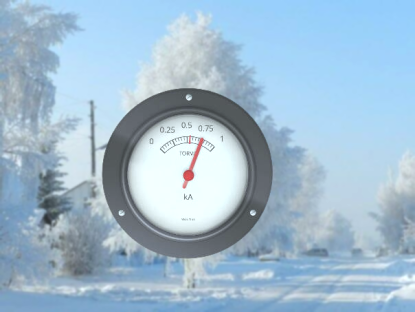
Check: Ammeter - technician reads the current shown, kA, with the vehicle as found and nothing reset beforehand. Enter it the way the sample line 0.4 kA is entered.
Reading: 0.75 kA
